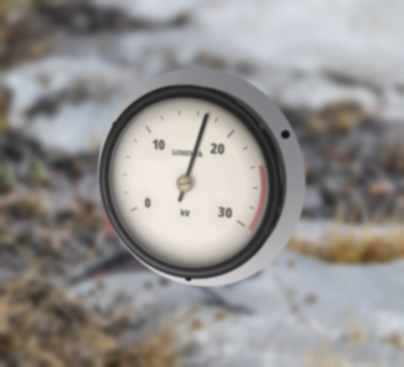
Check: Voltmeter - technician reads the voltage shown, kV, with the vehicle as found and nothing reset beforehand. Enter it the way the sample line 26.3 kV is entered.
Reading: 17 kV
